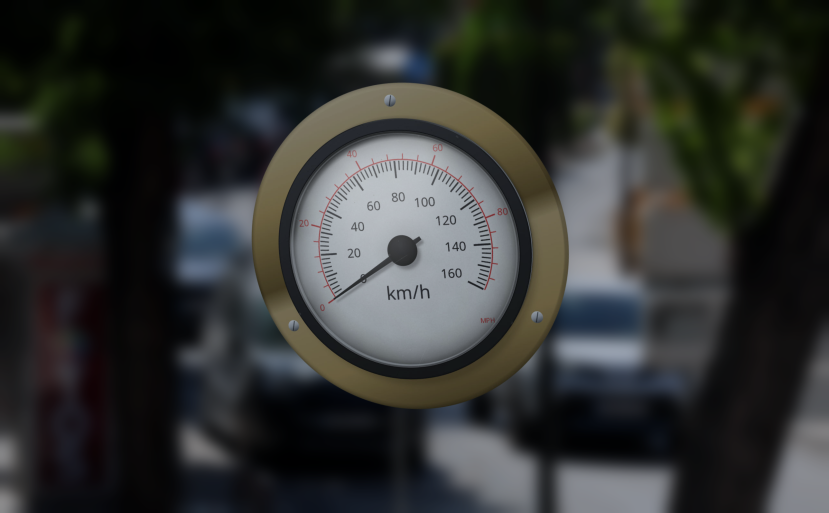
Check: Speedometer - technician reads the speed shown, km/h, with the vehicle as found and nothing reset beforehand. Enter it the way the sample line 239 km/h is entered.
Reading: 0 km/h
